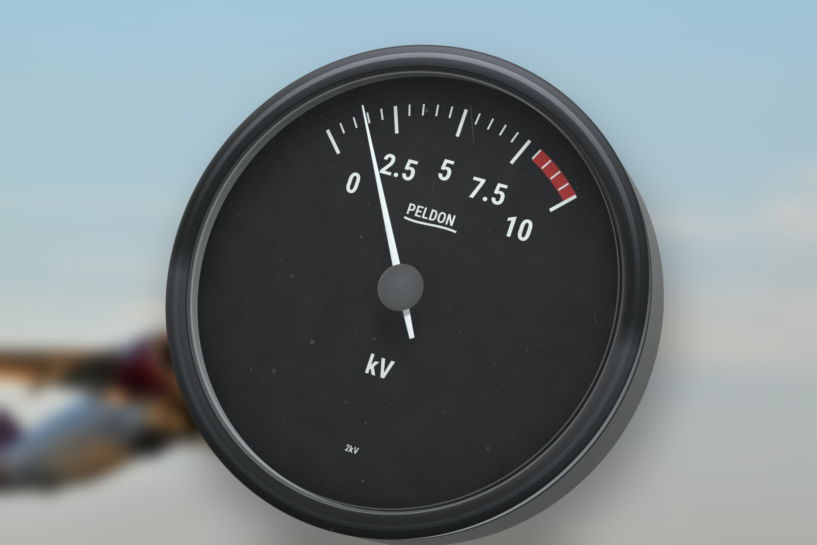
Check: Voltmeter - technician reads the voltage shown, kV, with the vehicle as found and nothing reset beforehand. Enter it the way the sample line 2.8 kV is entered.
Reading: 1.5 kV
